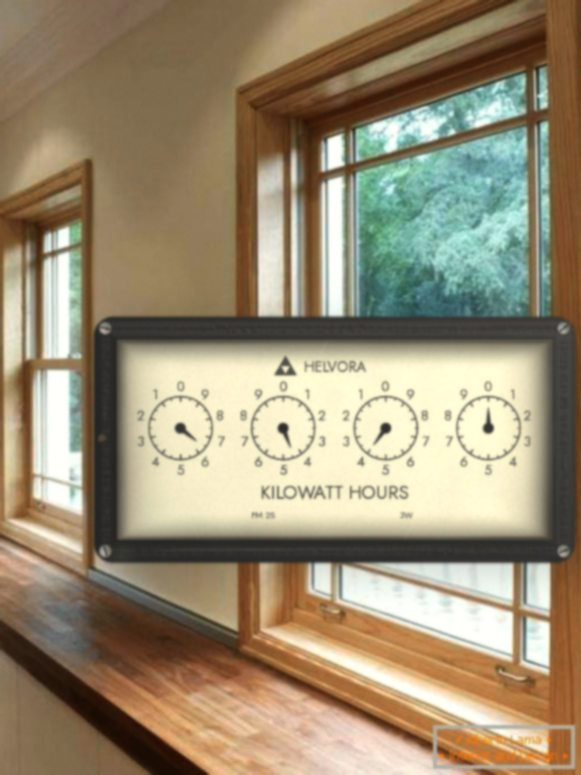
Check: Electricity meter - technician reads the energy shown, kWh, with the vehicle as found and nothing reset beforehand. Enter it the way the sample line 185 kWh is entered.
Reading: 6440 kWh
